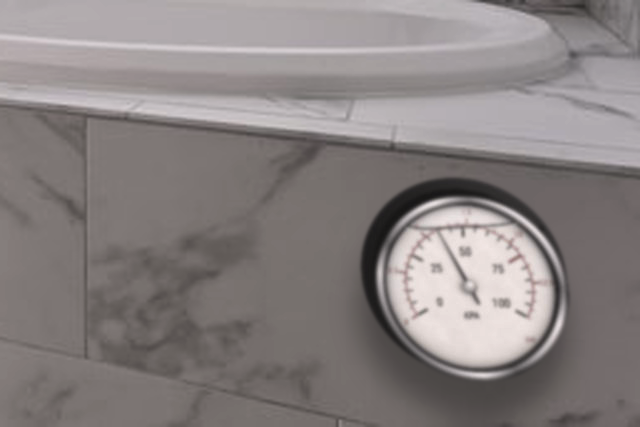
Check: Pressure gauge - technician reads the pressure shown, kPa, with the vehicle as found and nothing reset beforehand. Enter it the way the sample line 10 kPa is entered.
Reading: 40 kPa
